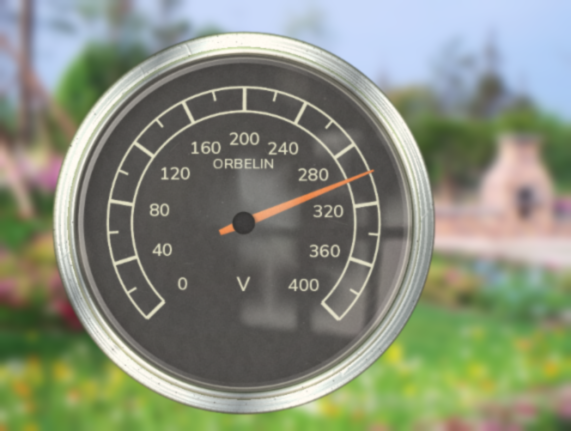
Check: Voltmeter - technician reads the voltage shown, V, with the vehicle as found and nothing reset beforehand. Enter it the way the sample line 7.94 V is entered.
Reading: 300 V
